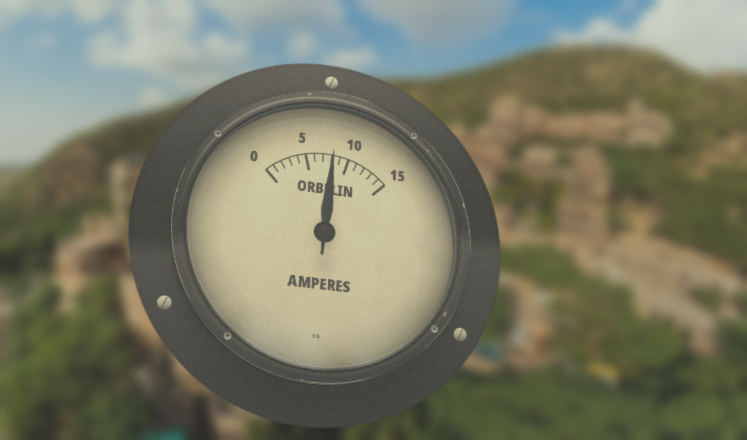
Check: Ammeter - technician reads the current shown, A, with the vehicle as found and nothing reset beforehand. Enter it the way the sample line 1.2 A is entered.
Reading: 8 A
